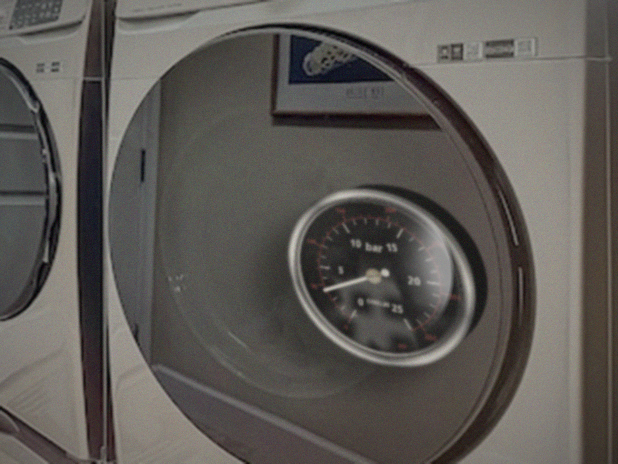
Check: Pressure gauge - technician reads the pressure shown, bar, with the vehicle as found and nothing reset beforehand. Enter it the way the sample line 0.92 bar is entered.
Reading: 3 bar
